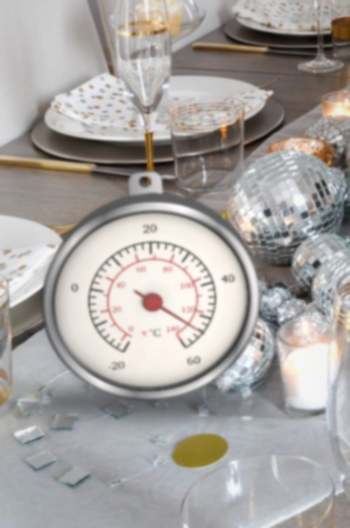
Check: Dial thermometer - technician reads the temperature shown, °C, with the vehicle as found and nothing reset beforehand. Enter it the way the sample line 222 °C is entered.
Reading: 54 °C
